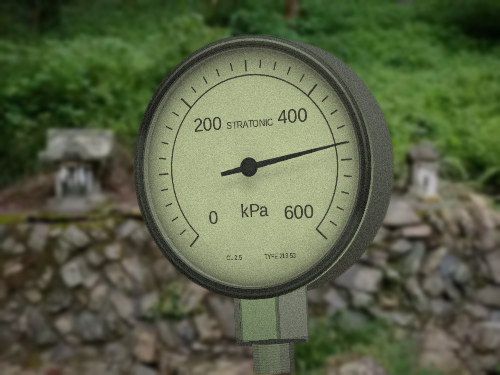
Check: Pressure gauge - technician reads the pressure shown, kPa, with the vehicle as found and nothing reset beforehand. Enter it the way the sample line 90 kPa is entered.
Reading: 480 kPa
